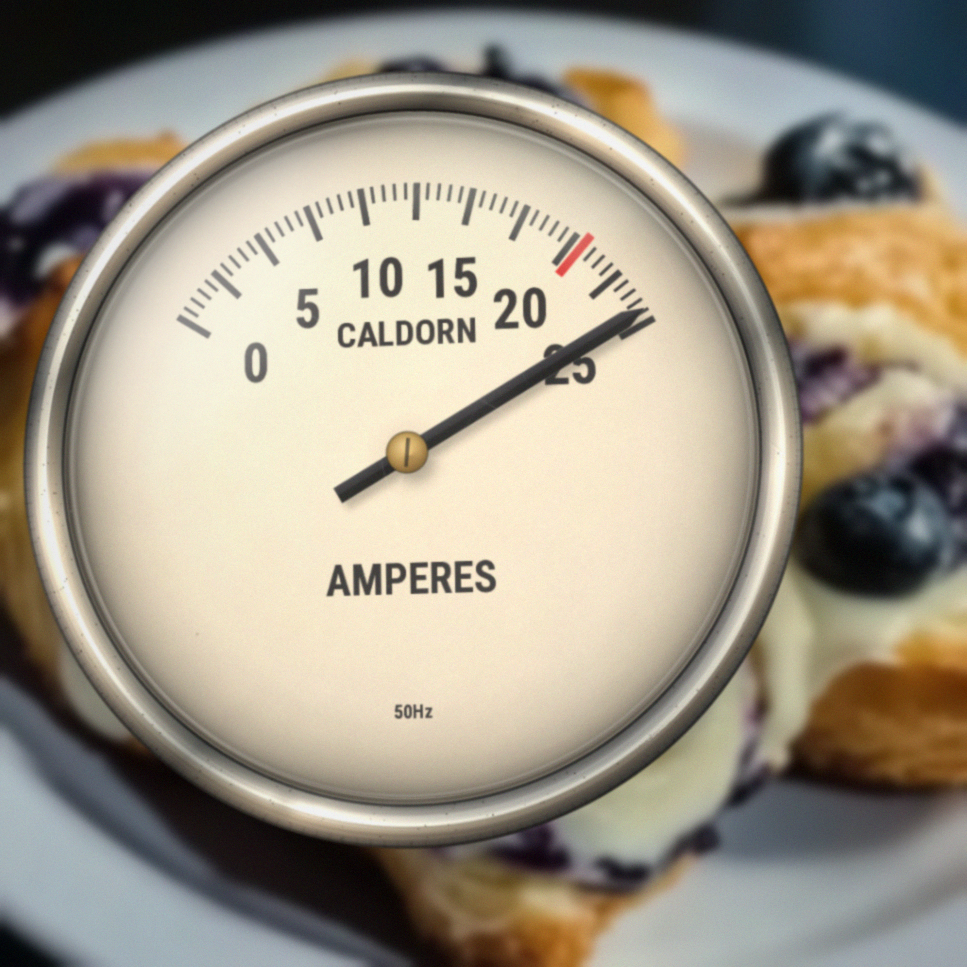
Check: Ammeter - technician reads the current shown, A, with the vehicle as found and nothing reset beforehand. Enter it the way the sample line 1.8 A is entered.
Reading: 24.5 A
